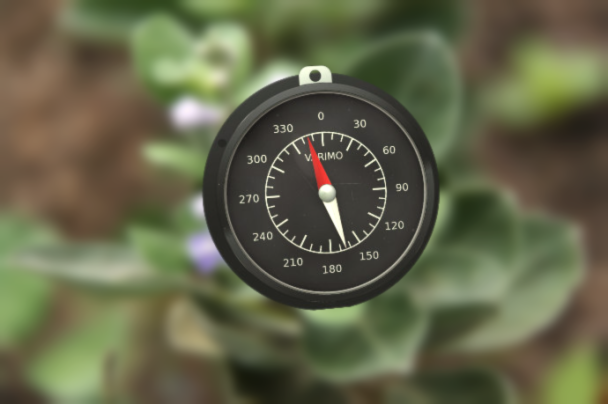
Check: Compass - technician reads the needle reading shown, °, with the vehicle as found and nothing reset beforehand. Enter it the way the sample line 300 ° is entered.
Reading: 345 °
